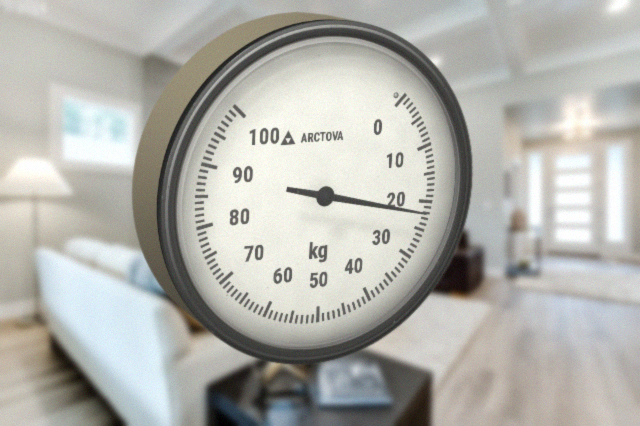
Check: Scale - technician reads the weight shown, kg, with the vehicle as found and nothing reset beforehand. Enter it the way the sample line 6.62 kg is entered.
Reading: 22 kg
